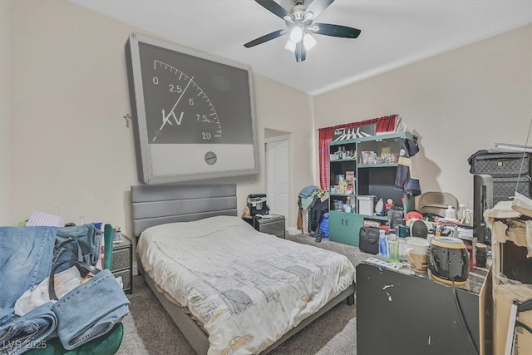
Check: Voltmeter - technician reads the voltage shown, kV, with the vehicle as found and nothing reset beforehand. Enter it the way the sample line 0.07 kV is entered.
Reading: 3.5 kV
